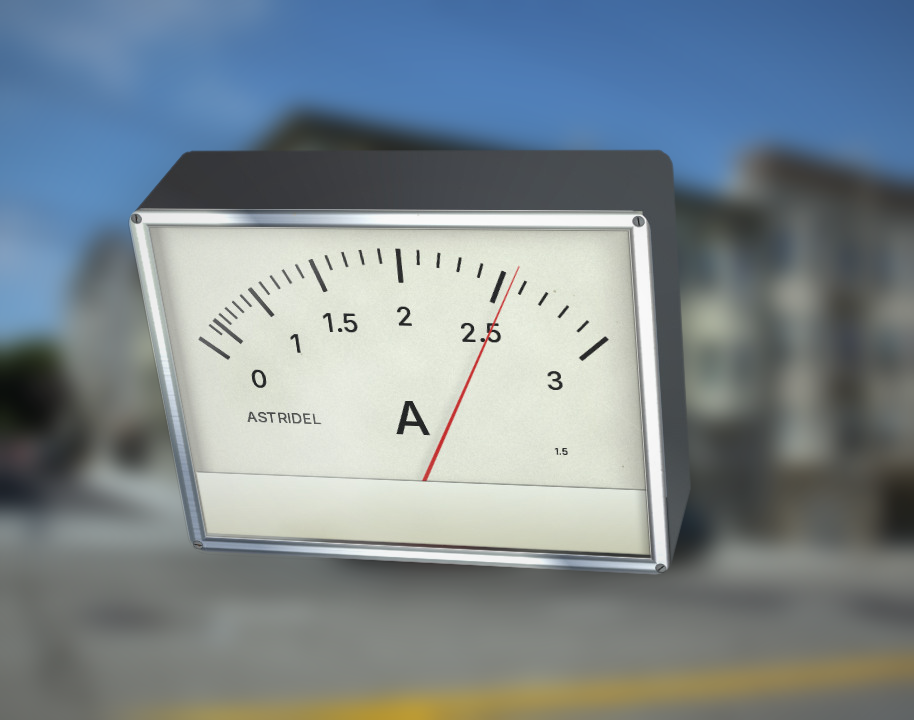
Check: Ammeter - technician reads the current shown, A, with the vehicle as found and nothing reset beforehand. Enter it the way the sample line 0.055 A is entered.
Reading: 2.55 A
